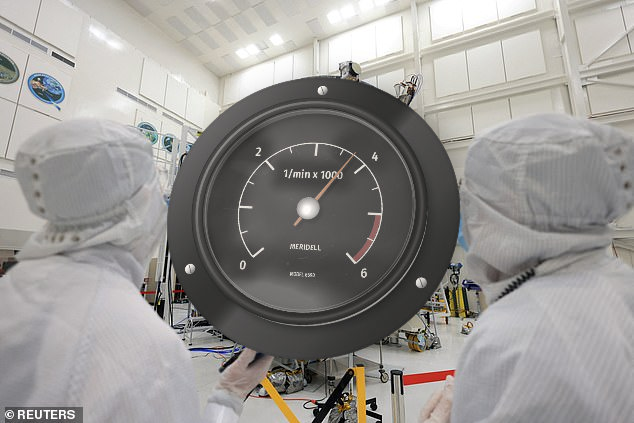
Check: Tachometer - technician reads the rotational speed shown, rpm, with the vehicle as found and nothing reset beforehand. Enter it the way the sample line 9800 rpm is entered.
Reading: 3750 rpm
